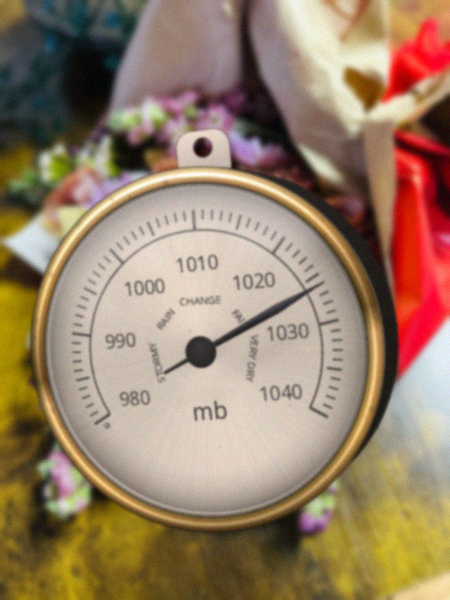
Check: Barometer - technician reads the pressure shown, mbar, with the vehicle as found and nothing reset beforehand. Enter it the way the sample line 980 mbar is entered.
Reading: 1026 mbar
